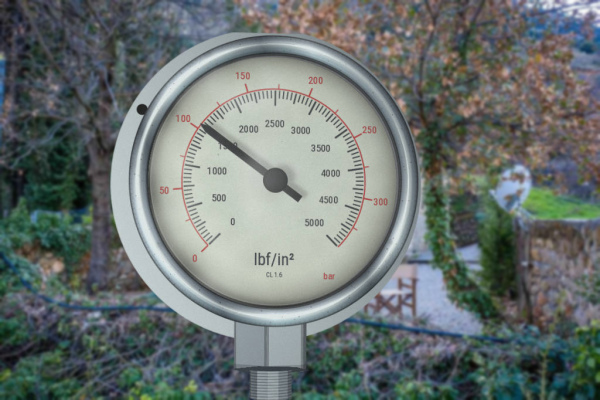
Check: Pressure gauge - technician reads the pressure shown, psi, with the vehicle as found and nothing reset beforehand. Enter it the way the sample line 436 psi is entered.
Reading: 1500 psi
